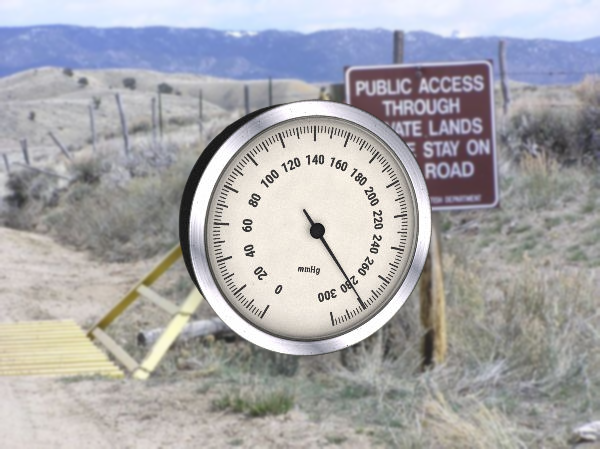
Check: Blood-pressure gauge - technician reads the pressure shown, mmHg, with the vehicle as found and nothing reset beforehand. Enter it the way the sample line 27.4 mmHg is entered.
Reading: 280 mmHg
